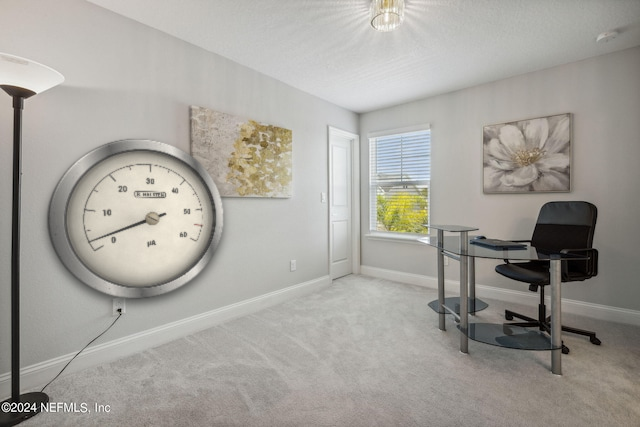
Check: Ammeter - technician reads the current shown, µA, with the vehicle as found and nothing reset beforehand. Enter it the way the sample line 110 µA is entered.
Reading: 2.5 µA
